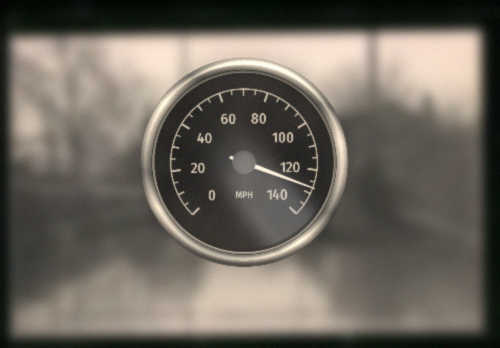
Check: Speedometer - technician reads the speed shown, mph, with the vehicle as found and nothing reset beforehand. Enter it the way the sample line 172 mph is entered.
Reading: 127.5 mph
